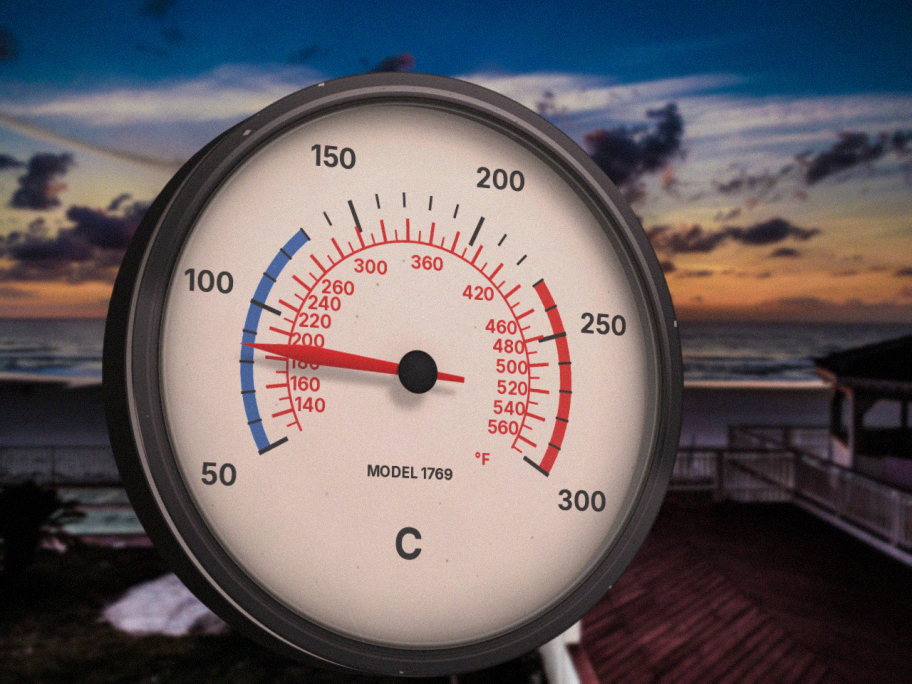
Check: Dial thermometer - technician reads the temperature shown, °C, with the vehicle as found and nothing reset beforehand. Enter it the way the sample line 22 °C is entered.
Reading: 85 °C
